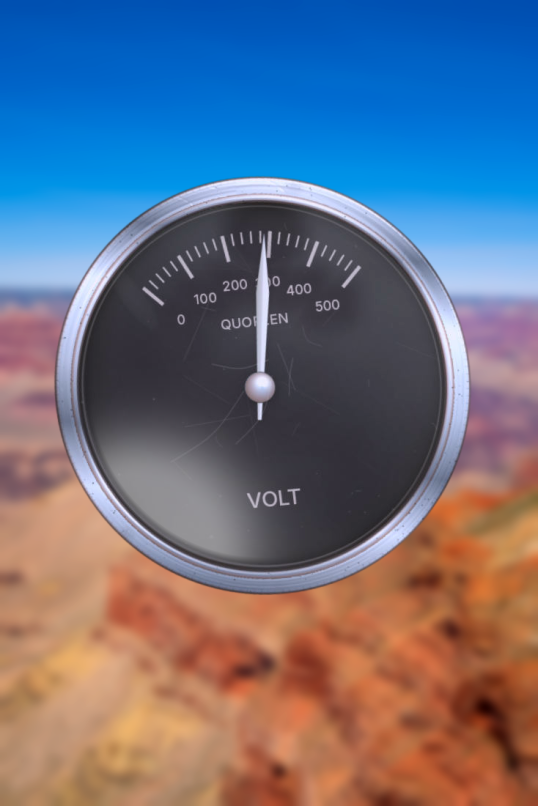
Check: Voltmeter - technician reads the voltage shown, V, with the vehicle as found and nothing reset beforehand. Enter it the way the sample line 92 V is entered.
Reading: 290 V
